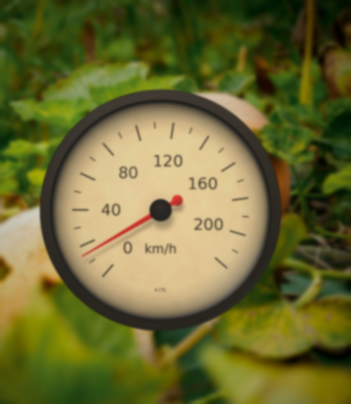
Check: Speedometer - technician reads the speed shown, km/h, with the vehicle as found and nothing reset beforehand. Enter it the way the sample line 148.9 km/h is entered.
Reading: 15 km/h
